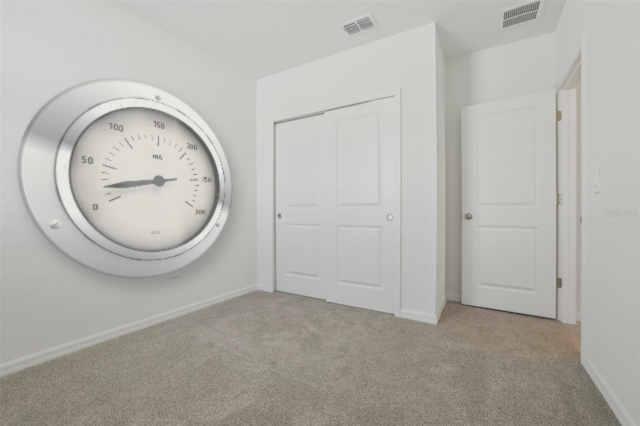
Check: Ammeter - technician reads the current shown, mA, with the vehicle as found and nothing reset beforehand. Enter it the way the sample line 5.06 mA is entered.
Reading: 20 mA
